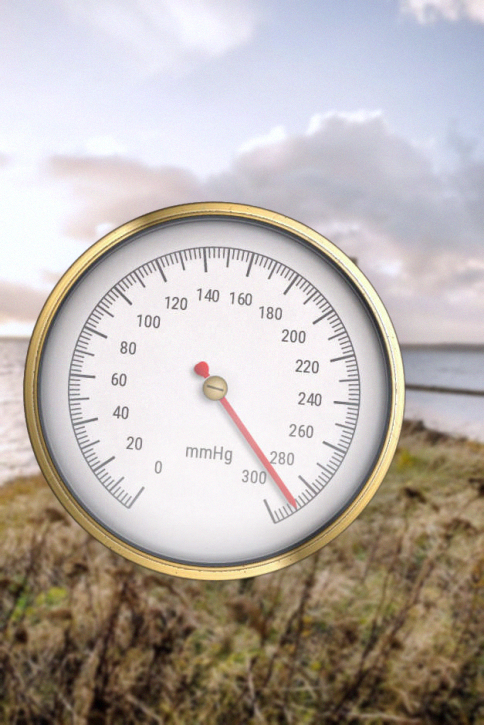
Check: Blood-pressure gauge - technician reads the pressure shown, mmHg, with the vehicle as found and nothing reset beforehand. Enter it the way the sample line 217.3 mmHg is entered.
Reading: 290 mmHg
